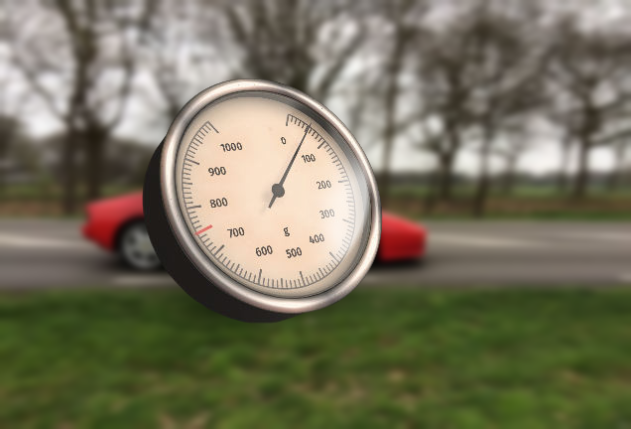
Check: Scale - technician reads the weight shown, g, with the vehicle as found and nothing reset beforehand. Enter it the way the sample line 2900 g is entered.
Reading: 50 g
